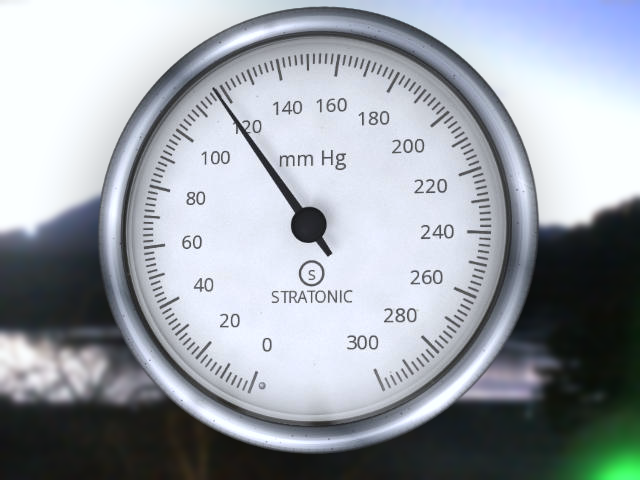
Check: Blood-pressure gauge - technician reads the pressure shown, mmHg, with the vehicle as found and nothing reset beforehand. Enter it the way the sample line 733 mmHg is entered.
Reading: 118 mmHg
